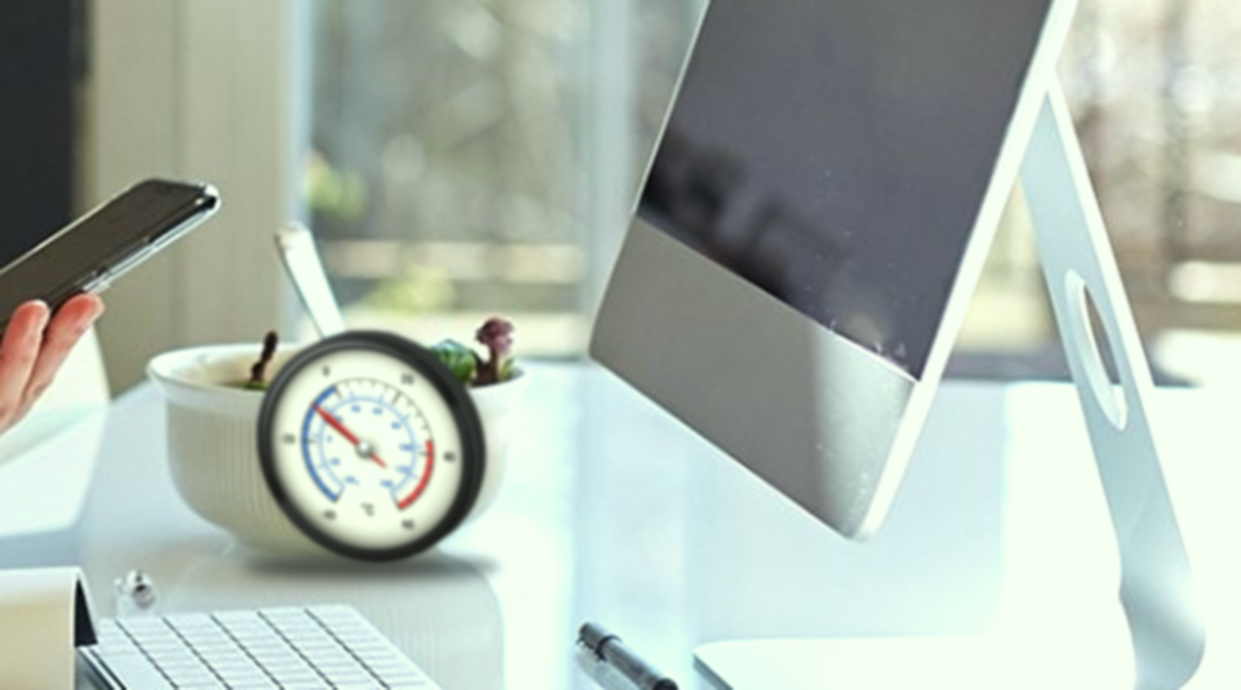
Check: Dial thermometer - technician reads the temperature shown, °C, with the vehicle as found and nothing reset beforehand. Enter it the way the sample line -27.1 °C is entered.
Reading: -8 °C
